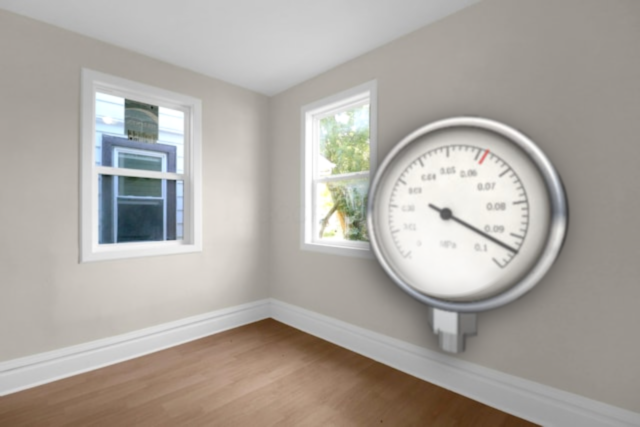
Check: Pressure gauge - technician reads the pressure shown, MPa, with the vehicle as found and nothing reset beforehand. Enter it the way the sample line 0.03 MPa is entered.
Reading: 0.094 MPa
